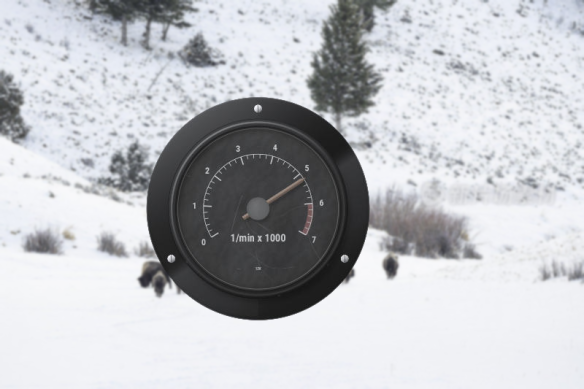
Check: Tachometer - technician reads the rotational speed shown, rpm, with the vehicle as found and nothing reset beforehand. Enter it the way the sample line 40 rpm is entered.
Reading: 5200 rpm
